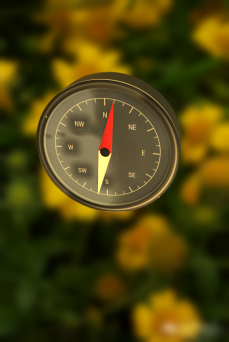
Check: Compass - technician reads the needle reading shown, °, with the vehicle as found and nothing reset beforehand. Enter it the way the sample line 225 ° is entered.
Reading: 10 °
